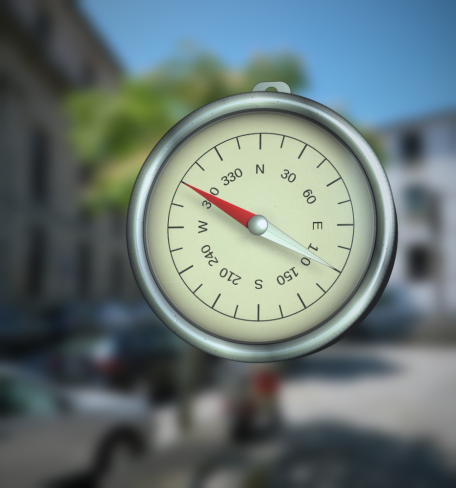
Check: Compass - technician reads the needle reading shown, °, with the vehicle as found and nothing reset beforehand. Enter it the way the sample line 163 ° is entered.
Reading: 300 °
